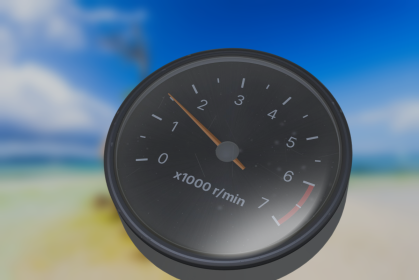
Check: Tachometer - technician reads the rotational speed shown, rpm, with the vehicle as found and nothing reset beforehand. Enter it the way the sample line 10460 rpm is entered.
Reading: 1500 rpm
